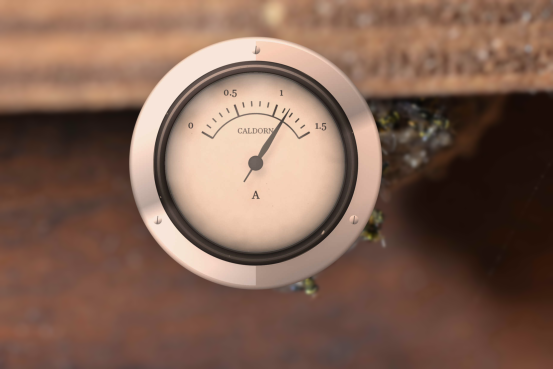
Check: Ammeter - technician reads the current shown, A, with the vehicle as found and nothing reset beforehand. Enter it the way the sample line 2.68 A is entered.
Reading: 1.15 A
